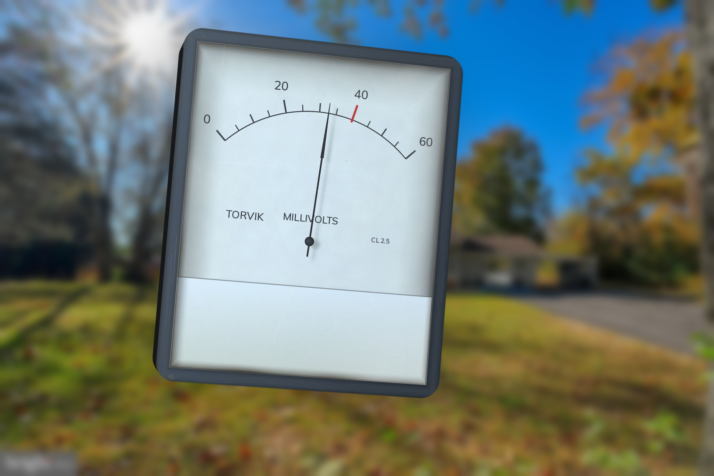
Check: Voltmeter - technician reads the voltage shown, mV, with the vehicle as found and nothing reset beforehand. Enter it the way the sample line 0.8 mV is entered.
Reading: 32.5 mV
